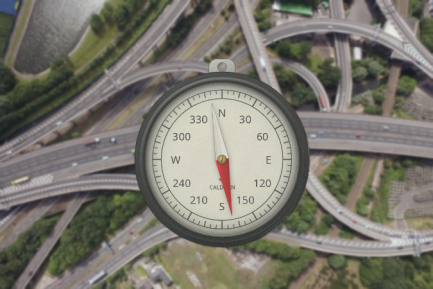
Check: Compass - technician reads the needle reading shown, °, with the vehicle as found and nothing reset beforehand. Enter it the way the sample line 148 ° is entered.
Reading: 170 °
